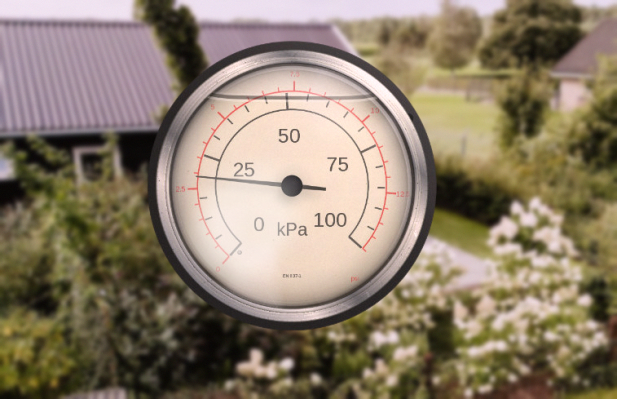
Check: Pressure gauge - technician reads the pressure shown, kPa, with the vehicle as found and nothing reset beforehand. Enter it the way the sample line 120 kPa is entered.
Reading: 20 kPa
